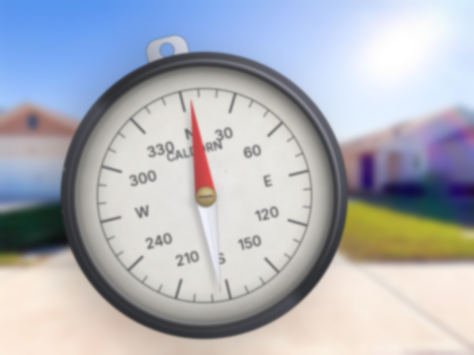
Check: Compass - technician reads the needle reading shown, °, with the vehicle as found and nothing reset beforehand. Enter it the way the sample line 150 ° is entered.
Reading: 5 °
